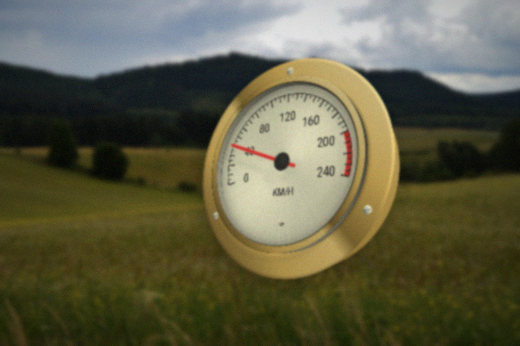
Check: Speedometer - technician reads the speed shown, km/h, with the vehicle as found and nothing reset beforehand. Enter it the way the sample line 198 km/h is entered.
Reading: 40 km/h
